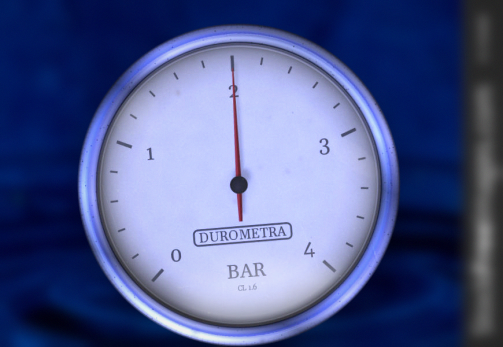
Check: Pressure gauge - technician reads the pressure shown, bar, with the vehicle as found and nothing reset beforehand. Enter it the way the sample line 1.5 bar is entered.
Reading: 2 bar
